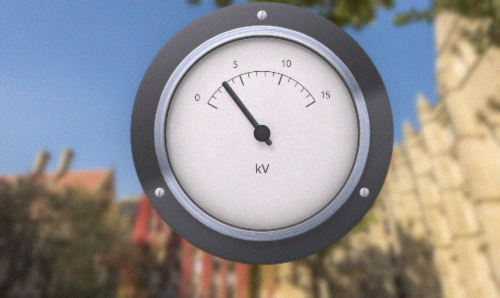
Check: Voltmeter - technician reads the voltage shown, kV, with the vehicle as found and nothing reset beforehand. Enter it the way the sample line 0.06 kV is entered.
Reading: 3 kV
